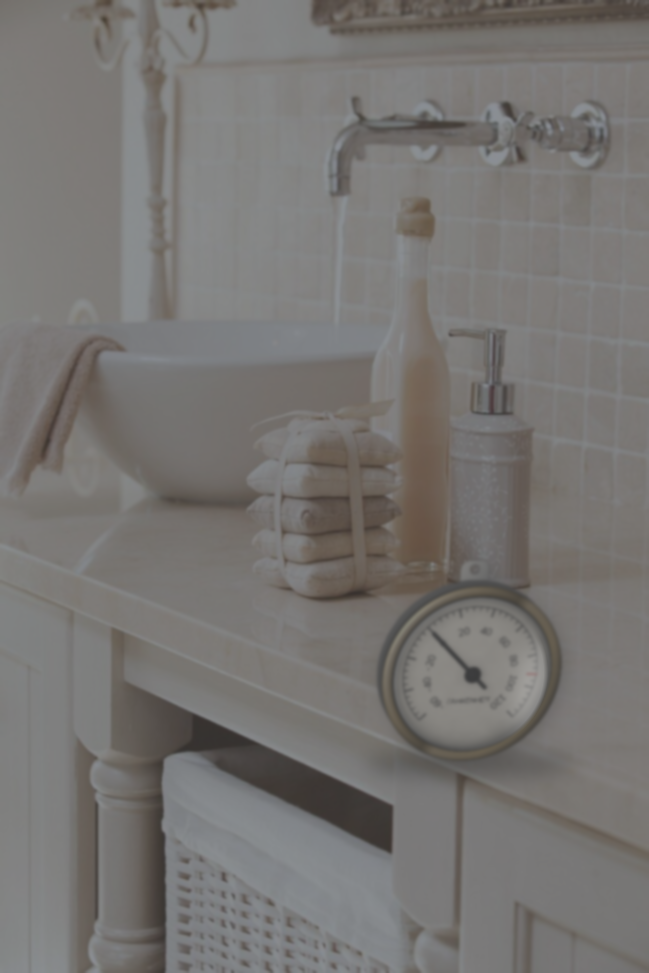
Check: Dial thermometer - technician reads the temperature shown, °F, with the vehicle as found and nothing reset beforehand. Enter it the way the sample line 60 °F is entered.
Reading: 0 °F
